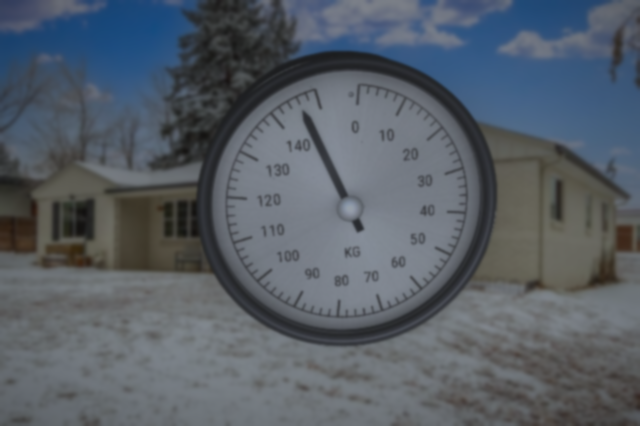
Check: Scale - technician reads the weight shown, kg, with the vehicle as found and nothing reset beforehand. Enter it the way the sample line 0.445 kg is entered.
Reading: 146 kg
